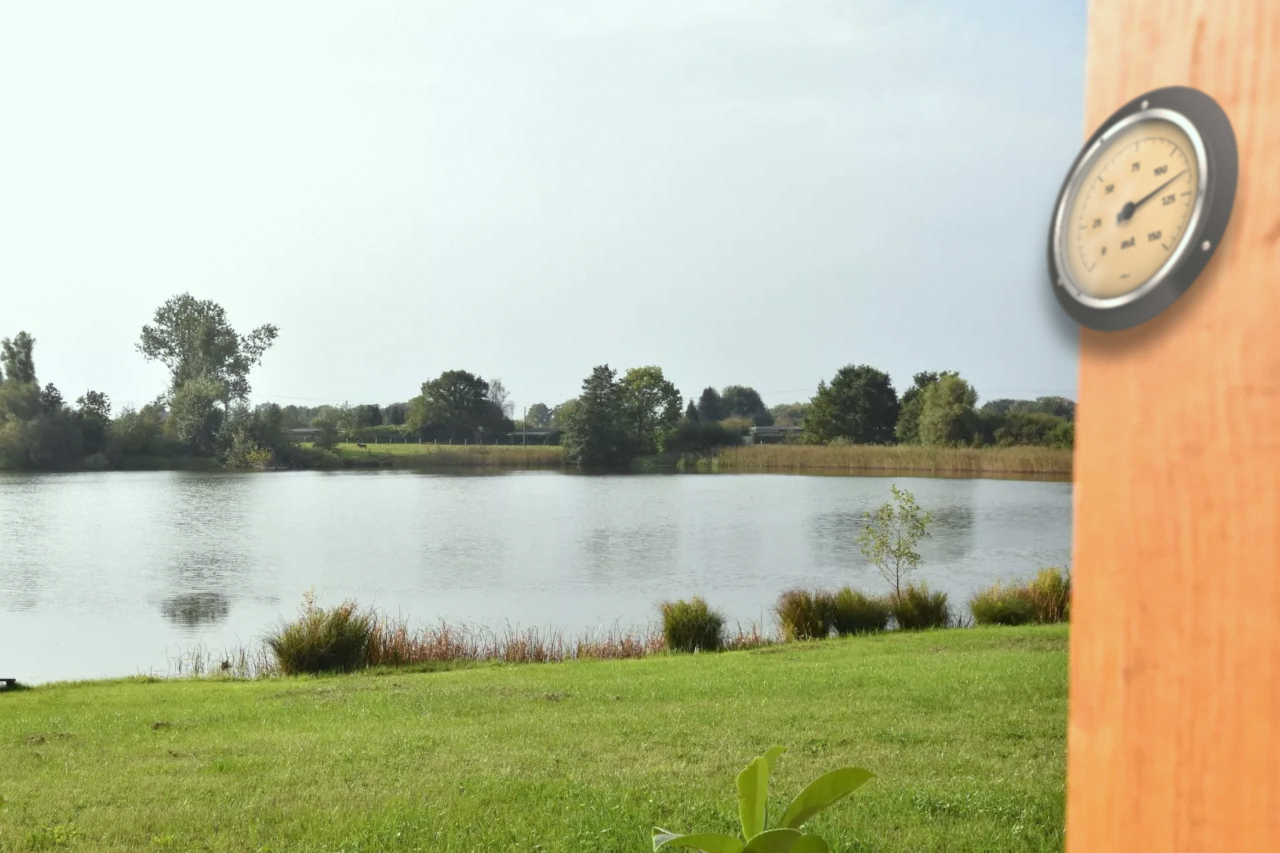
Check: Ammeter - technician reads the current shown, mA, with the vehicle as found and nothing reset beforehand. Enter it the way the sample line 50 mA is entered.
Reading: 115 mA
